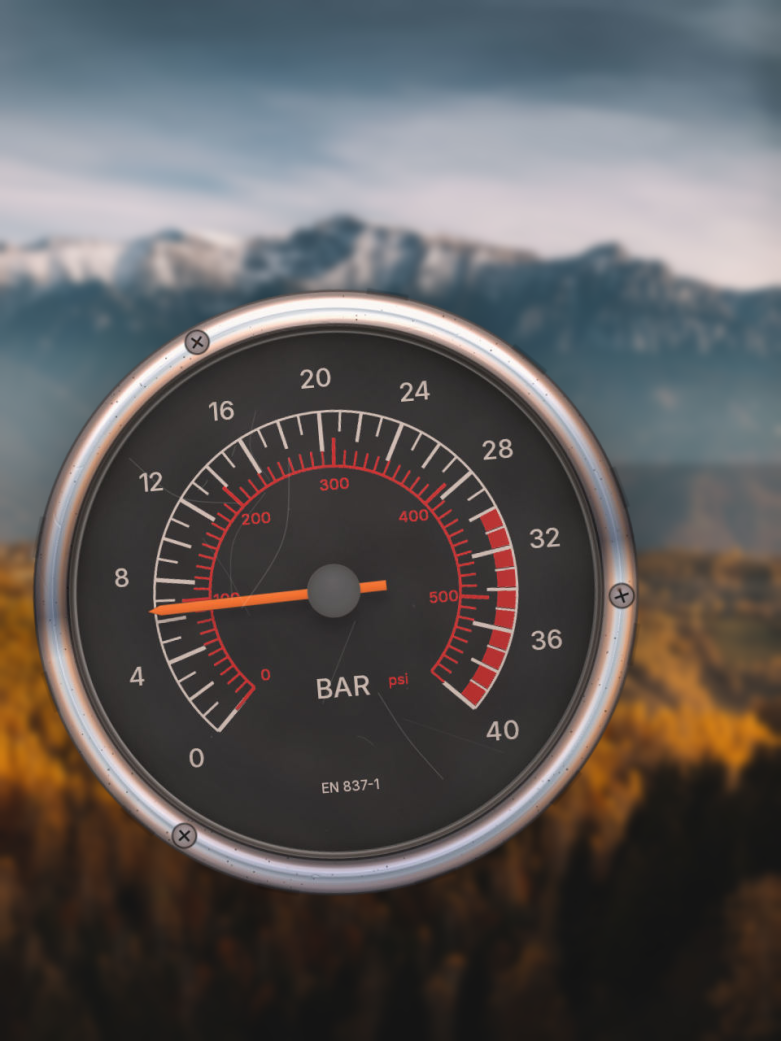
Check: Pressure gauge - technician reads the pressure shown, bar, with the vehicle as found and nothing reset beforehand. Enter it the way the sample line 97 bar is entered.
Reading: 6.5 bar
